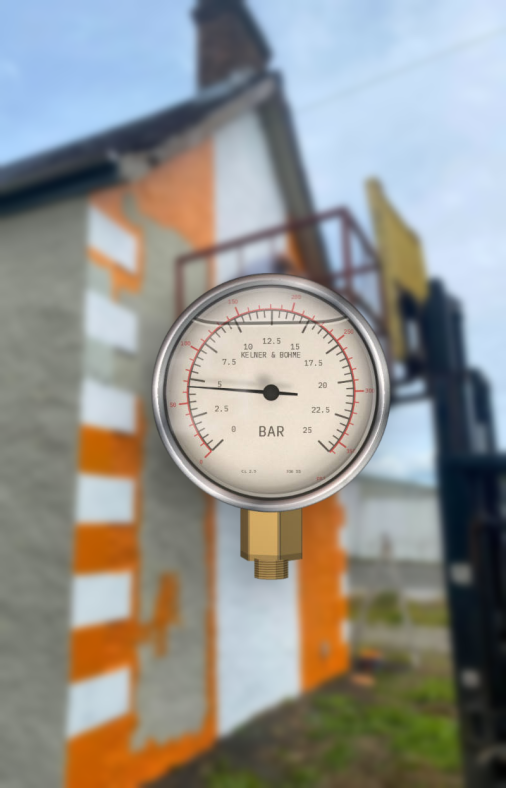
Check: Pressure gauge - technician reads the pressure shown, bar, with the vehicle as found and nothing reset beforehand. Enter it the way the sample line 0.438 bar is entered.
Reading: 4.5 bar
